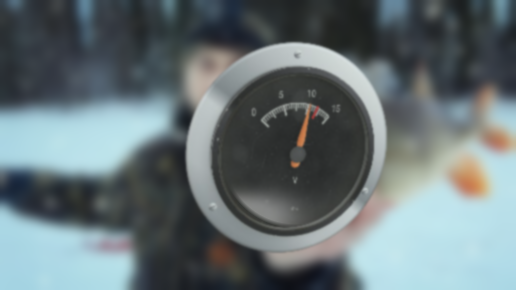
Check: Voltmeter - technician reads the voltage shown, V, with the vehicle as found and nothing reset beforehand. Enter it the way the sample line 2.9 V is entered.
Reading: 10 V
